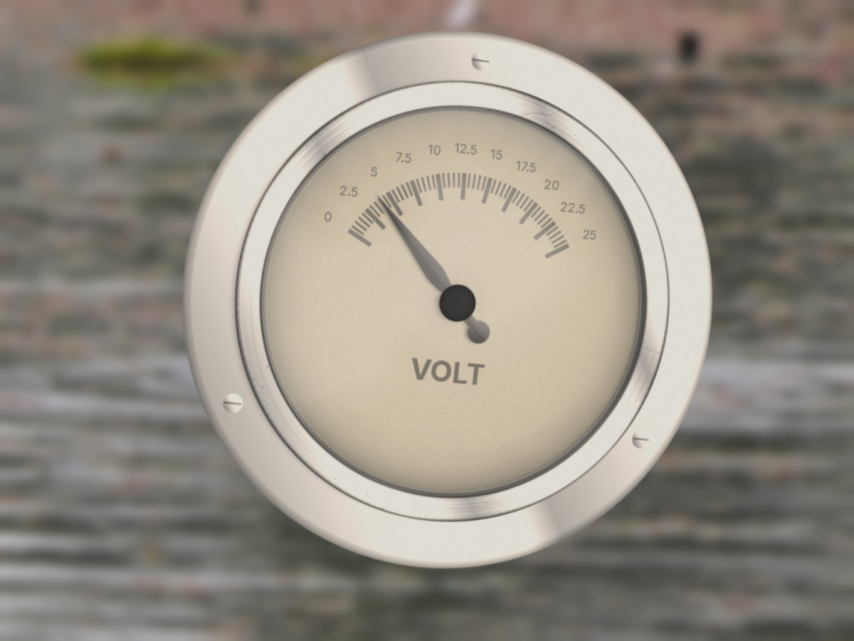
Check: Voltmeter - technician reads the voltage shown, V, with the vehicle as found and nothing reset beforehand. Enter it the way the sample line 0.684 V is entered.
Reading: 4 V
